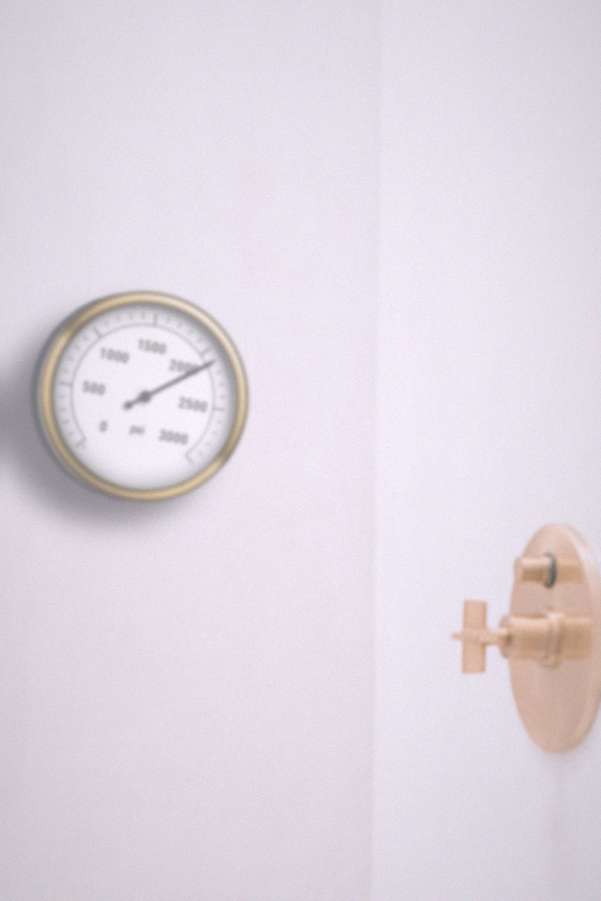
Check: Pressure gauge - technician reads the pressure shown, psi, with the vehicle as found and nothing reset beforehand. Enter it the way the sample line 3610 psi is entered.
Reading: 2100 psi
